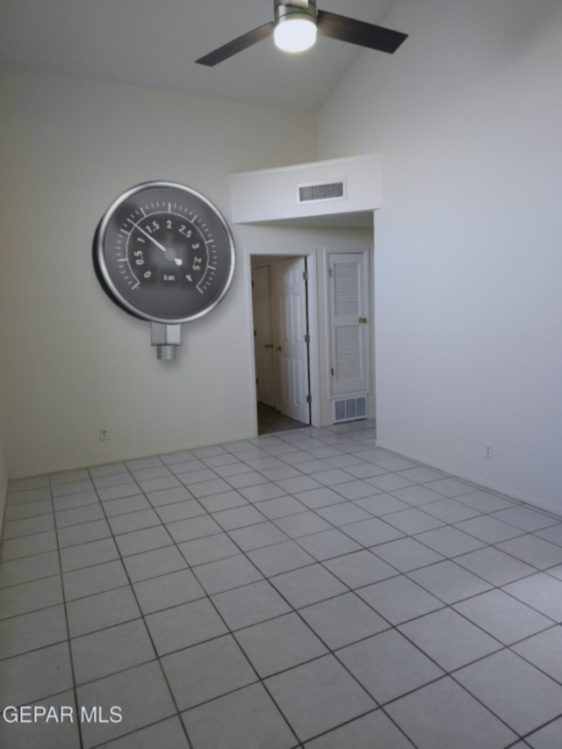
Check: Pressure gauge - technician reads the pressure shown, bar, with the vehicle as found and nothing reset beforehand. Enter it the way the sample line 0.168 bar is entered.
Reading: 1.2 bar
